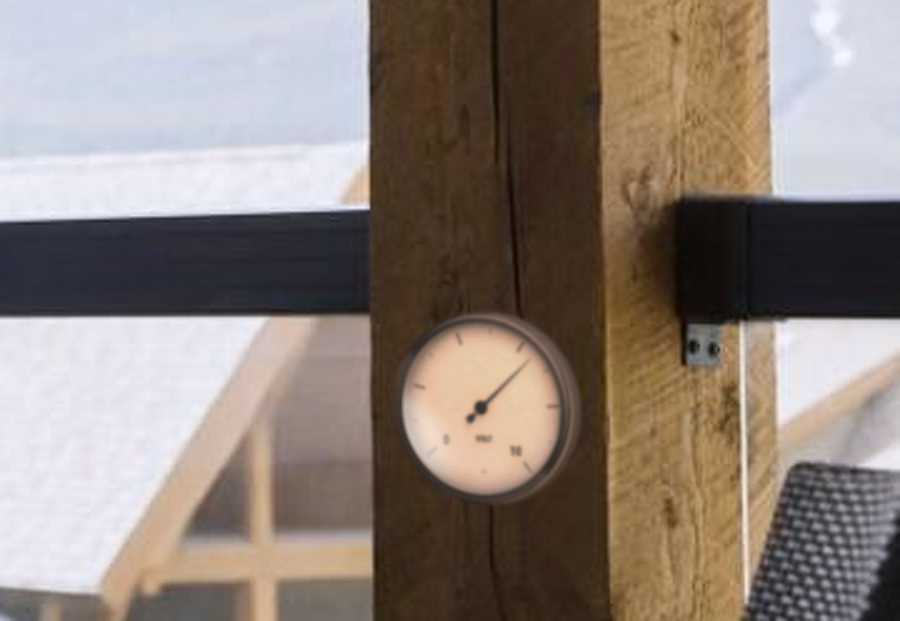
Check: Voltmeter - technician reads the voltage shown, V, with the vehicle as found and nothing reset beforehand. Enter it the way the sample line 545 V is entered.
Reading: 6.5 V
